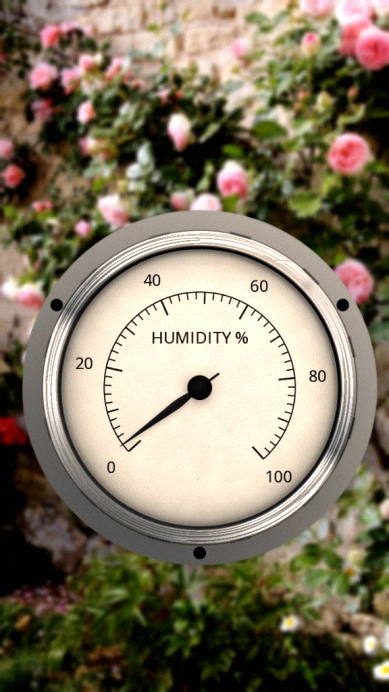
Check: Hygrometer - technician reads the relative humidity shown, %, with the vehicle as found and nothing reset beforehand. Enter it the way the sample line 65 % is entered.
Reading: 2 %
